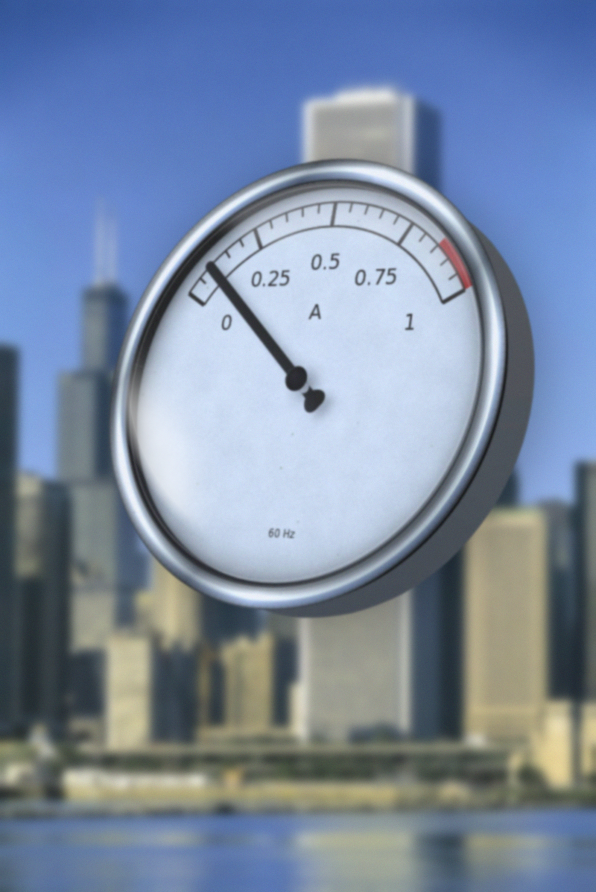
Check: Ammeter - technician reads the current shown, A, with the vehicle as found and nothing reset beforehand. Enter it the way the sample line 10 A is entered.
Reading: 0.1 A
